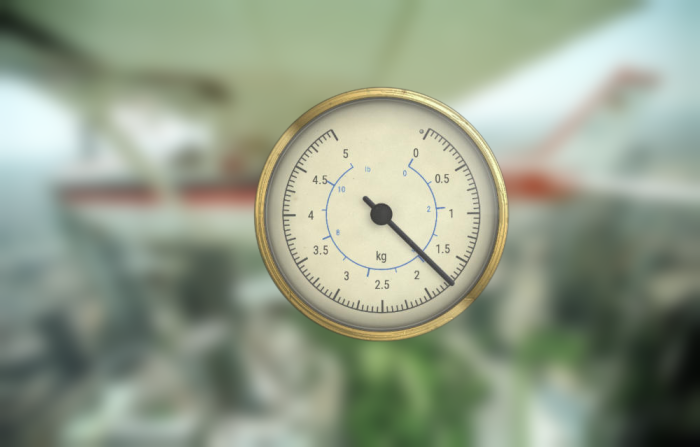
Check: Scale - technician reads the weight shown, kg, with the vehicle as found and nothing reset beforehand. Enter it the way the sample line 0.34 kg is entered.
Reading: 1.75 kg
